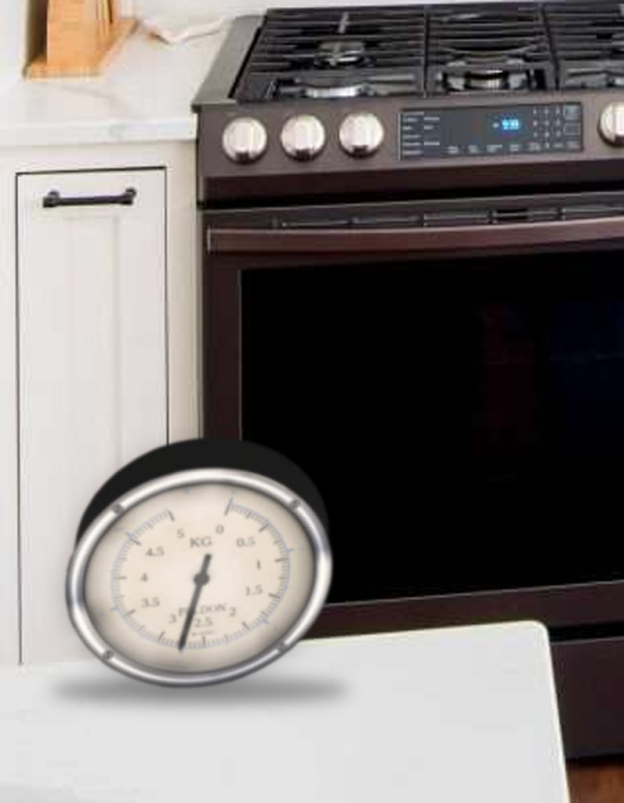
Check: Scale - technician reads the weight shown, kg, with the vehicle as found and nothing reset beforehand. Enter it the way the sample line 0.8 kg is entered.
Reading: 2.75 kg
